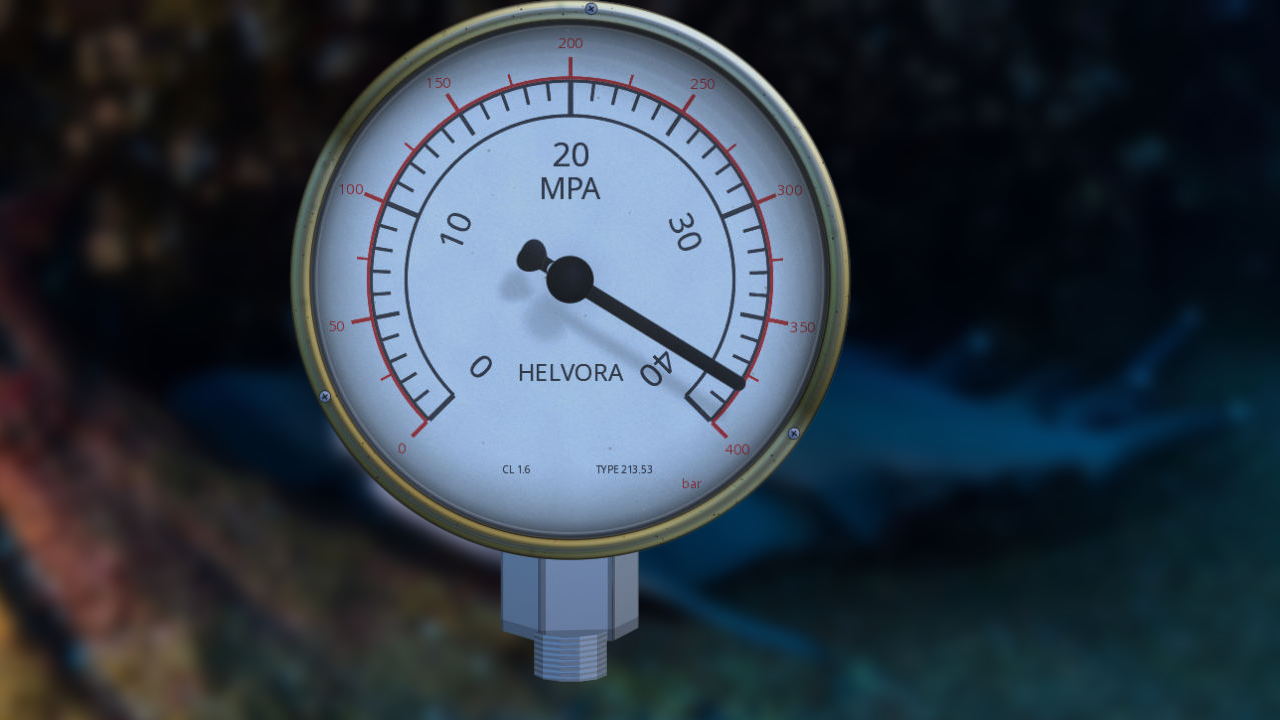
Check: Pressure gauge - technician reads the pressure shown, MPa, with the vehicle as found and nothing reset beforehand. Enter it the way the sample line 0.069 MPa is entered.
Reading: 38 MPa
